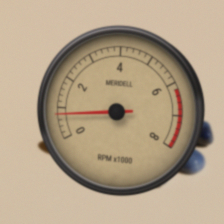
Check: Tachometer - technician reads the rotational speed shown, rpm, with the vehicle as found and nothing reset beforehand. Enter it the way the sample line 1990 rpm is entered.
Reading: 800 rpm
